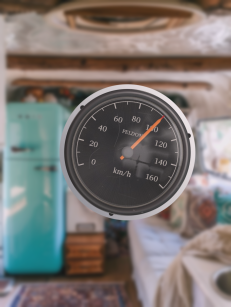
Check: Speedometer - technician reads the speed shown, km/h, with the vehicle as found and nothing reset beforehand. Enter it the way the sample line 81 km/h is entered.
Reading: 100 km/h
